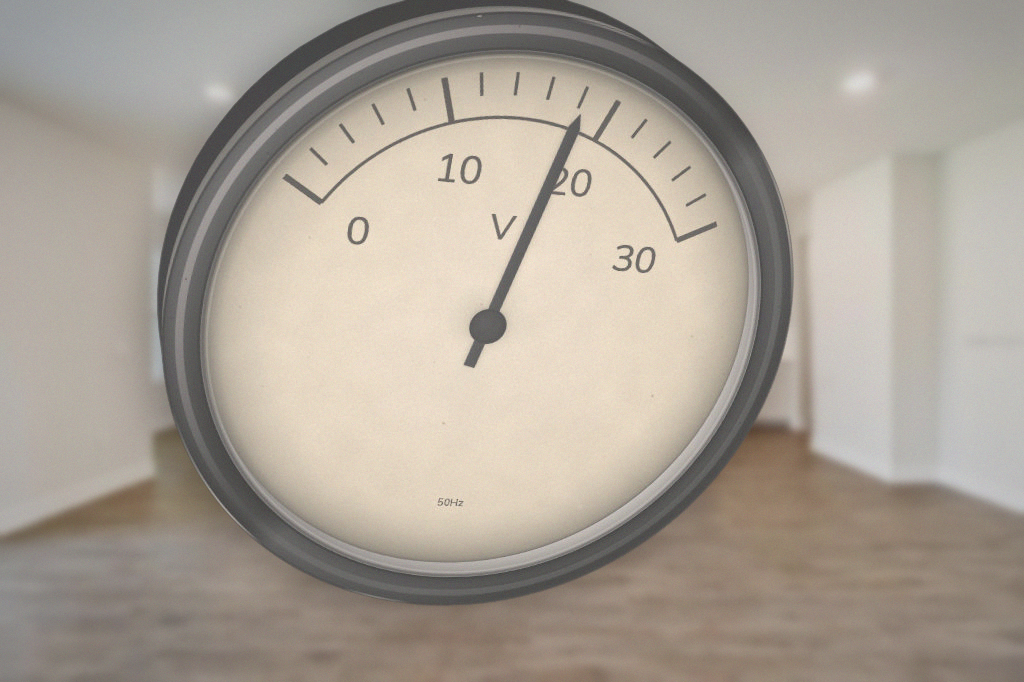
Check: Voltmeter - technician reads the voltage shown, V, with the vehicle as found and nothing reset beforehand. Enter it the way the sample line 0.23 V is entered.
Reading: 18 V
